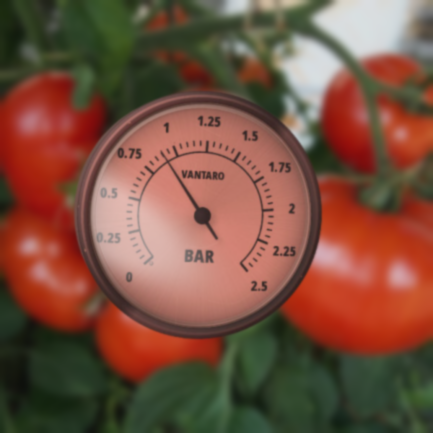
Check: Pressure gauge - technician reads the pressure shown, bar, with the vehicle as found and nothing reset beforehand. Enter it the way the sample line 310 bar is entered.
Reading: 0.9 bar
